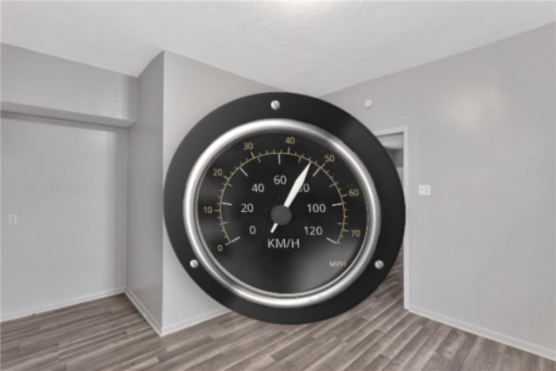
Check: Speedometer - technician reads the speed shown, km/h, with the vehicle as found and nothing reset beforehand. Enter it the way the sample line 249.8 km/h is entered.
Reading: 75 km/h
